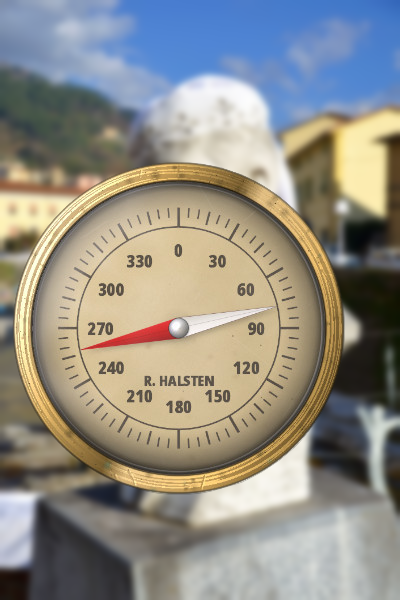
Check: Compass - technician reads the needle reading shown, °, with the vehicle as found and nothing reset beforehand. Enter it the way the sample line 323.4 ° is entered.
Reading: 257.5 °
